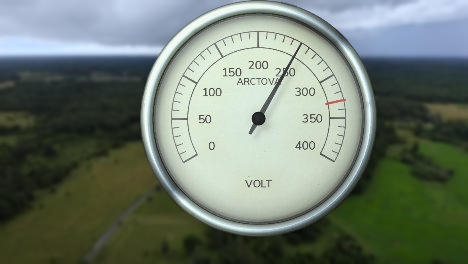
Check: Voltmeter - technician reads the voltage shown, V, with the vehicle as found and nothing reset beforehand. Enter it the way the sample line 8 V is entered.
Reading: 250 V
